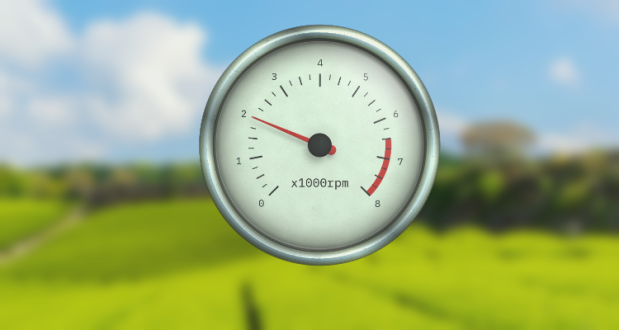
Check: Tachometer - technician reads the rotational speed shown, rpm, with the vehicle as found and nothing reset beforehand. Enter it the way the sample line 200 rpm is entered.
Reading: 2000 rpm
